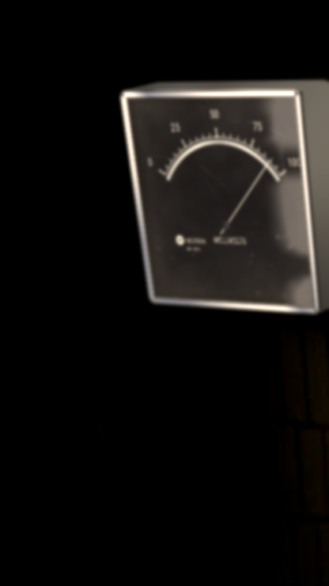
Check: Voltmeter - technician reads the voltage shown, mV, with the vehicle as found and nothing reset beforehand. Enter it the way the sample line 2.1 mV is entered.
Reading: 90 mV
